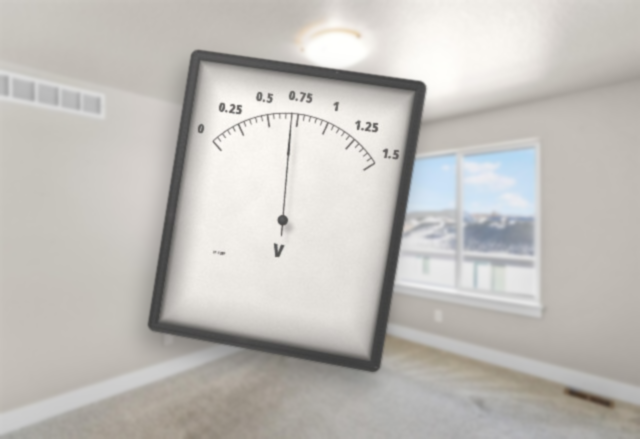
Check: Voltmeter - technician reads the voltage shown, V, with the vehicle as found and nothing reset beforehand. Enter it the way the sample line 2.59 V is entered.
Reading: 0.7 V
